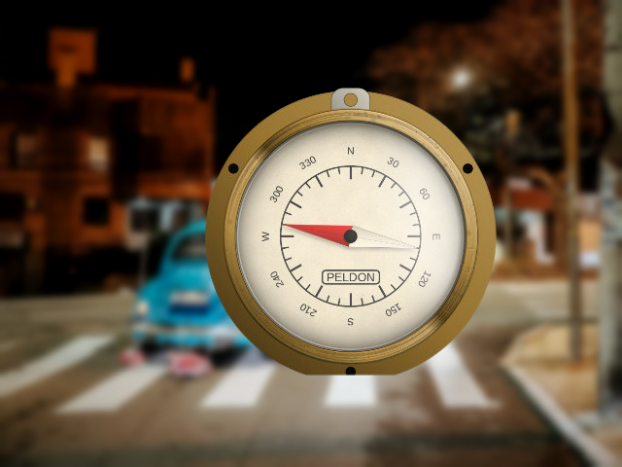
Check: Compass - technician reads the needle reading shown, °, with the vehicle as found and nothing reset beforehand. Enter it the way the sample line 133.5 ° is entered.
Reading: 280 °
